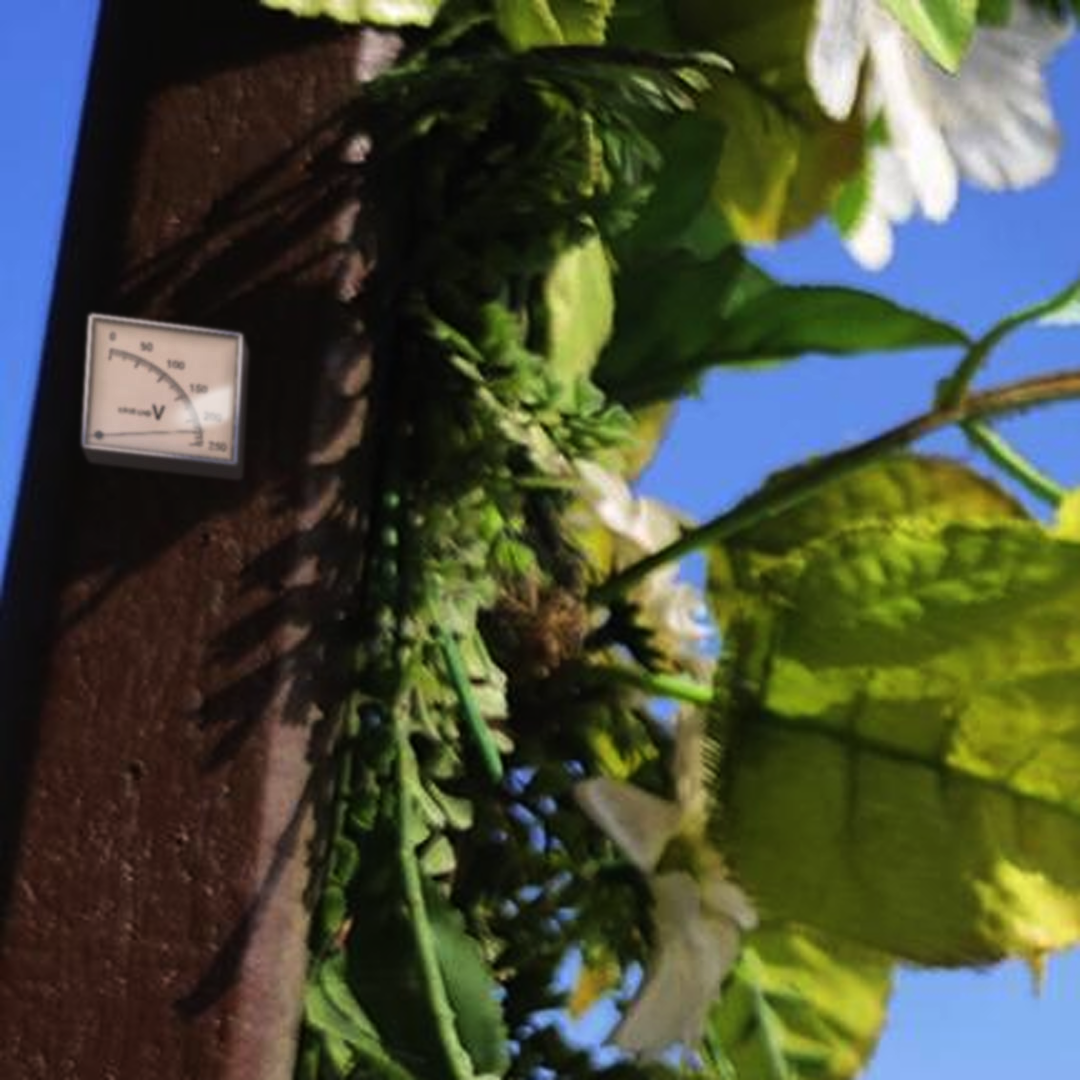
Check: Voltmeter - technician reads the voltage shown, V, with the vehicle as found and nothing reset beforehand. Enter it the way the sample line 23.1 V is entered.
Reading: 225 V
